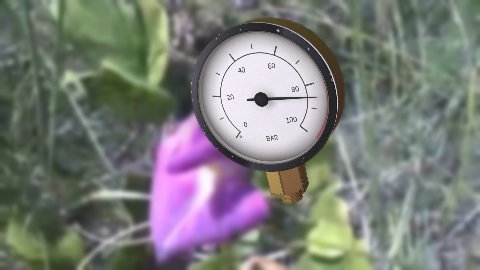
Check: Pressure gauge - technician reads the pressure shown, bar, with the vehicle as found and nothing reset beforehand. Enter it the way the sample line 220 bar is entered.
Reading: 85 bar
